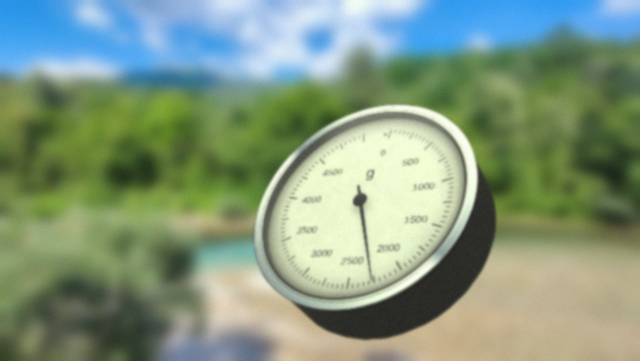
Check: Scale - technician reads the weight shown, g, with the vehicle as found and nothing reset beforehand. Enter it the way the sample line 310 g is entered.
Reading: 2250 g
